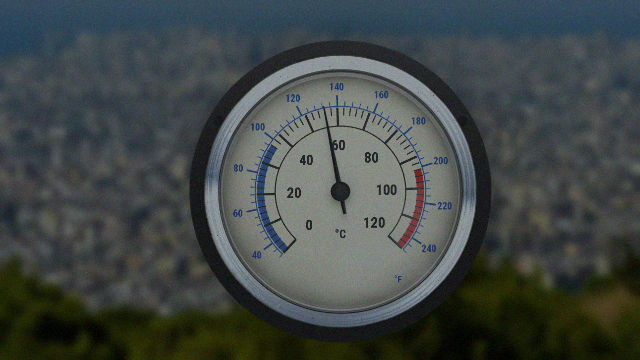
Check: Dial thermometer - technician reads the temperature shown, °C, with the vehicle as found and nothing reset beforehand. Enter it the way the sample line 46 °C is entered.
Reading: 56 °C
